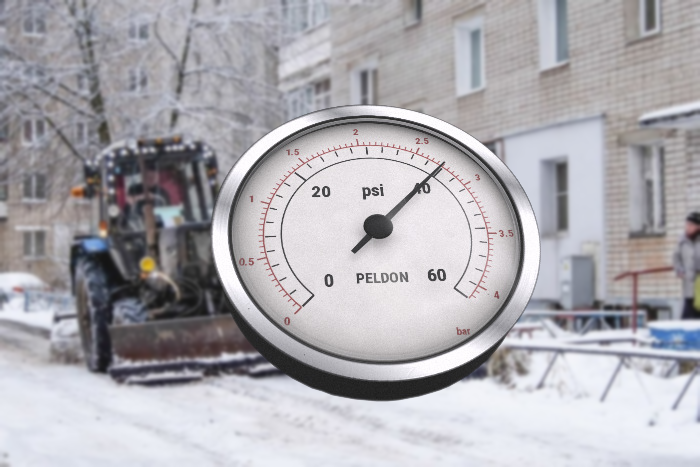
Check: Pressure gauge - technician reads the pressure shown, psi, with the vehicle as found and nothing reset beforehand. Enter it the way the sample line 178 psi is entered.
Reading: 40 psi
